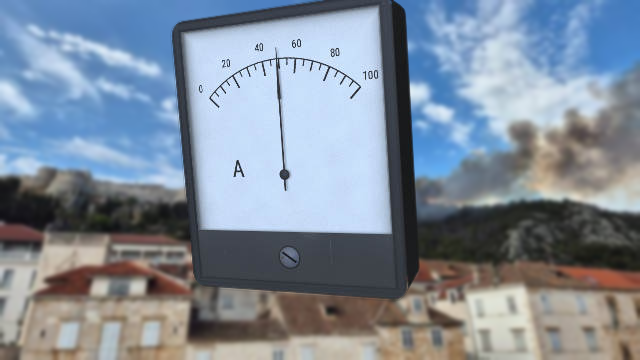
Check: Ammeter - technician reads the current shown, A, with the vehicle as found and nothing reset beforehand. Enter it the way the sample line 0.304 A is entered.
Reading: 50 A
